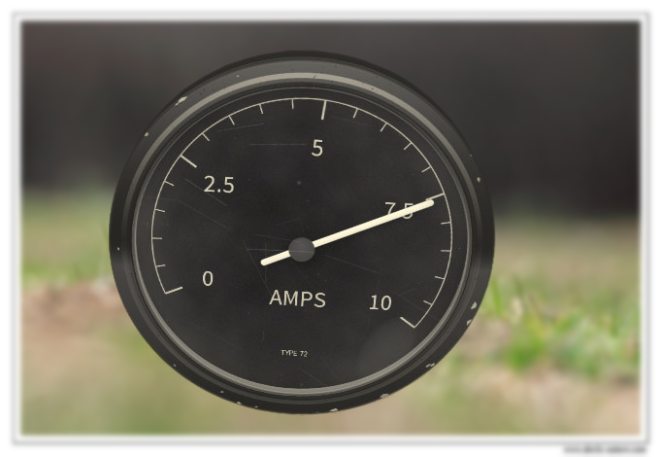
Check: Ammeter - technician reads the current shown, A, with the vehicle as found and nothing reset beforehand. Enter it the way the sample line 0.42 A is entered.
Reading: 7.5 A
